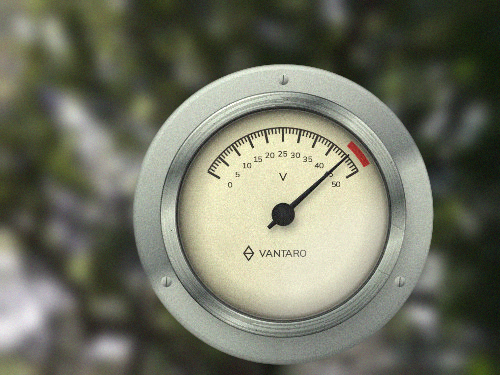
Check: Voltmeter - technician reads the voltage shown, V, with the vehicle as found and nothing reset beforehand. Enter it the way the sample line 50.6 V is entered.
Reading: 45 V
